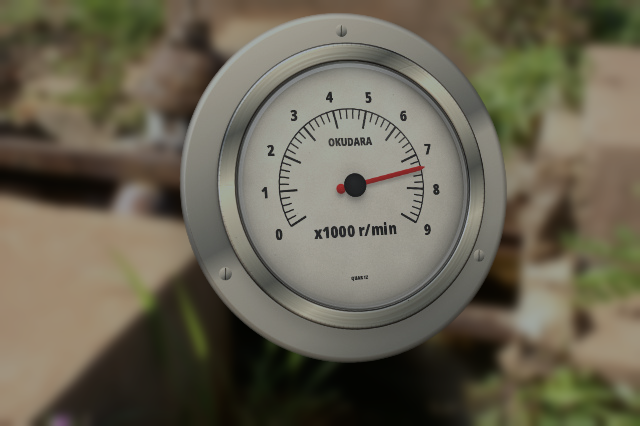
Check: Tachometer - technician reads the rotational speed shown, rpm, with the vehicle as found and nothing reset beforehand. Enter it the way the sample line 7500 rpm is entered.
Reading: 7400 rpm
